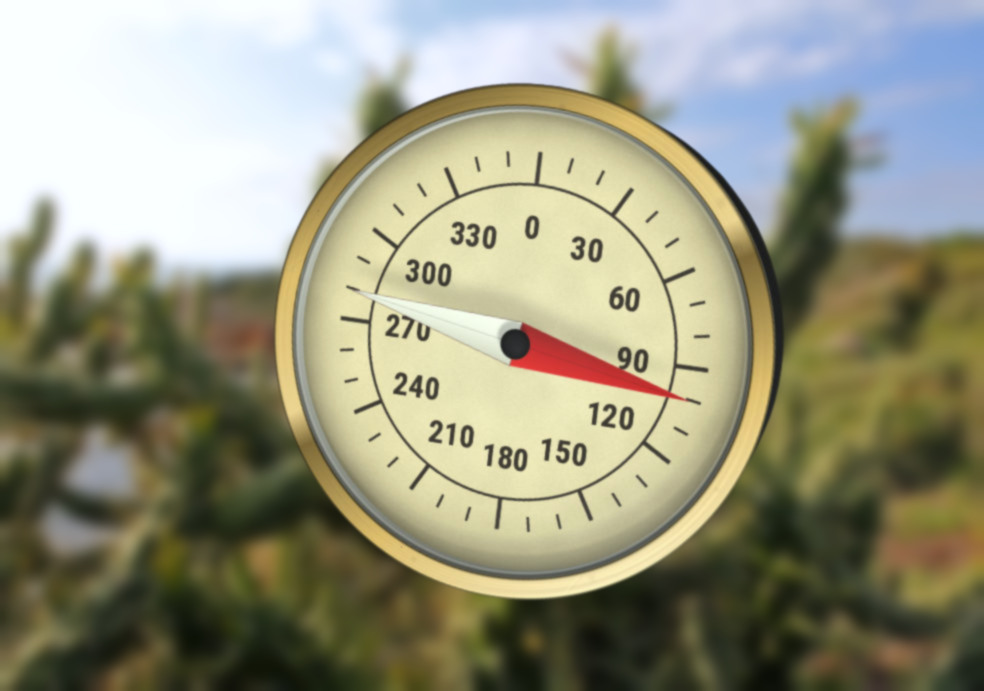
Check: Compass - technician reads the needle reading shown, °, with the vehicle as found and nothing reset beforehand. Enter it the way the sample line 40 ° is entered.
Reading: 100 °
